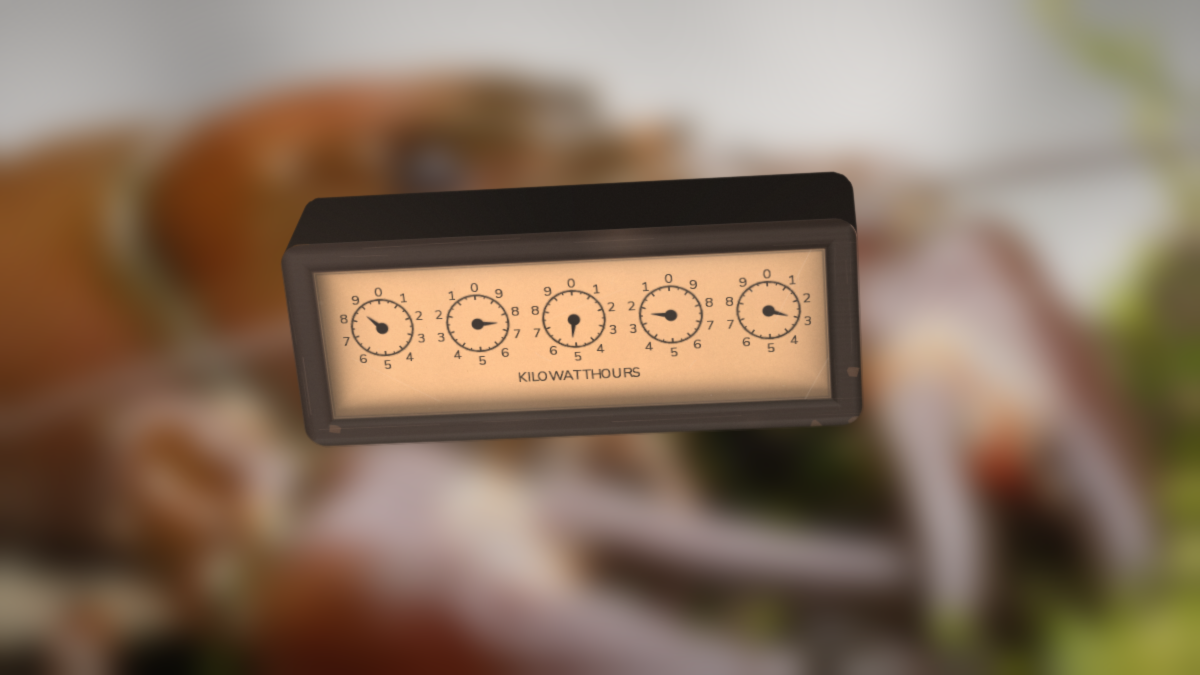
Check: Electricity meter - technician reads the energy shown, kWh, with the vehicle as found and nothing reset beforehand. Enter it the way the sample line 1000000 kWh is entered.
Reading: 87523 kWh
